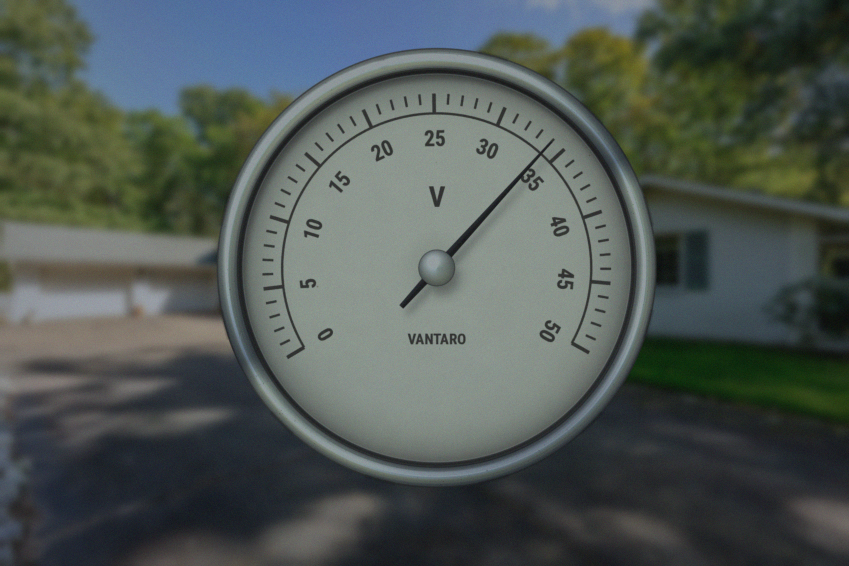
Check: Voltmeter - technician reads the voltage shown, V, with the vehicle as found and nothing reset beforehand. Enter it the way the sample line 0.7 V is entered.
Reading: 34 V
